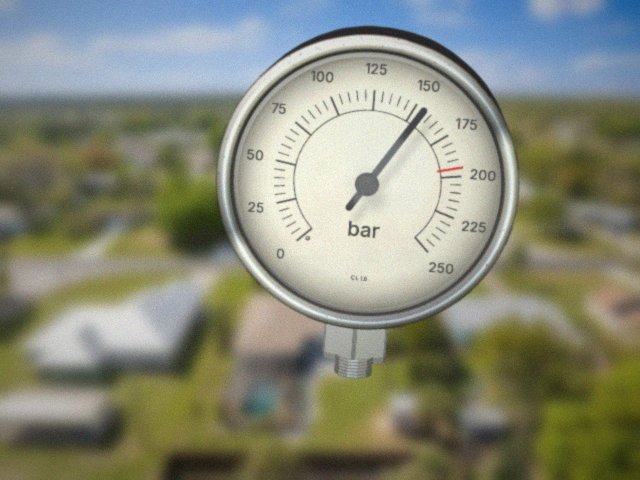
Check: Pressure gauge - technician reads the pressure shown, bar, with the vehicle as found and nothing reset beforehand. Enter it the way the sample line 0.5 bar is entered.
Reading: 155 bar
